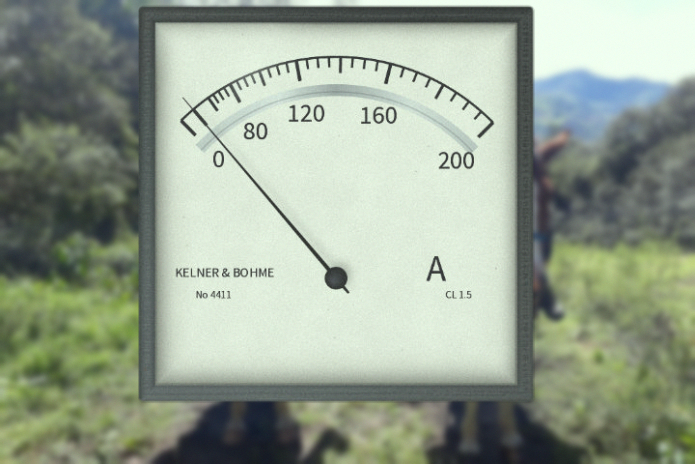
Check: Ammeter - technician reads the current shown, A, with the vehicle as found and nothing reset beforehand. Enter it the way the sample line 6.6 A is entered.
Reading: 40 A
